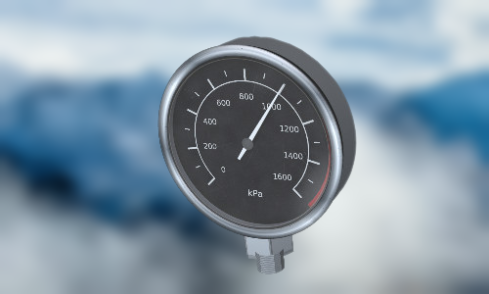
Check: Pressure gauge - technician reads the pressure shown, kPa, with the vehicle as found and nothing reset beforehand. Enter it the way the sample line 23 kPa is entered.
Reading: 1000 kPa
